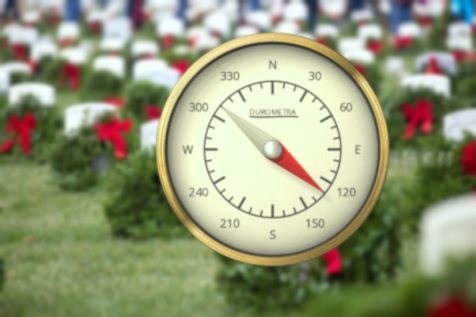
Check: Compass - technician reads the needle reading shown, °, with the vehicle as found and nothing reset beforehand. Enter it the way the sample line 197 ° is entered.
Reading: 130 °
